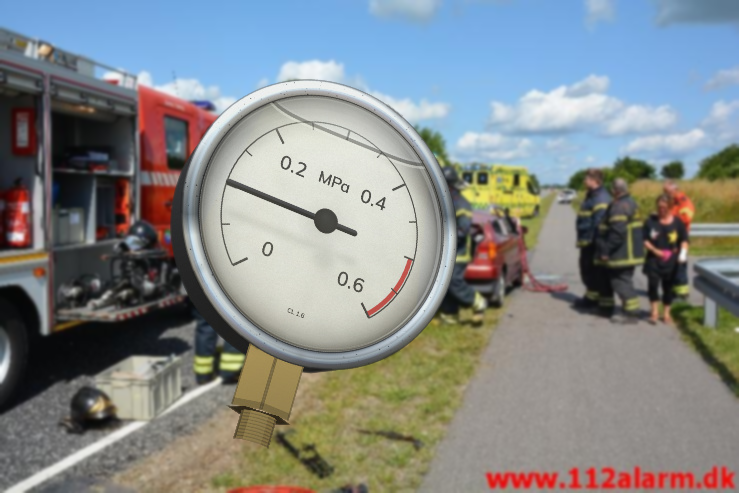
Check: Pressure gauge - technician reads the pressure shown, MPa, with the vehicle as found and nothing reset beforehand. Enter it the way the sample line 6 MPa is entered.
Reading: 0.1 MPa
